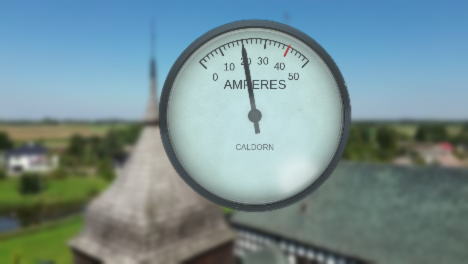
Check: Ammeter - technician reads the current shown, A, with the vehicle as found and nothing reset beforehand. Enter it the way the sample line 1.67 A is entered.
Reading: 20 A
